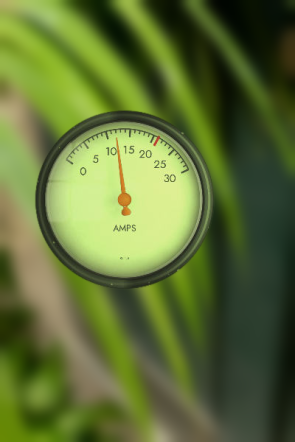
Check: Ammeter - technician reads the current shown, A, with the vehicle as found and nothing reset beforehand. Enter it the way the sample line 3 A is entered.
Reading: 12 A
